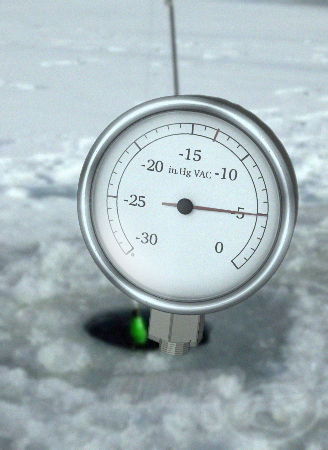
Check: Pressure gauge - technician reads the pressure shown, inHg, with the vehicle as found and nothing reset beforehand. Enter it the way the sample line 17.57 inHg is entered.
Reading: -5 inHg
